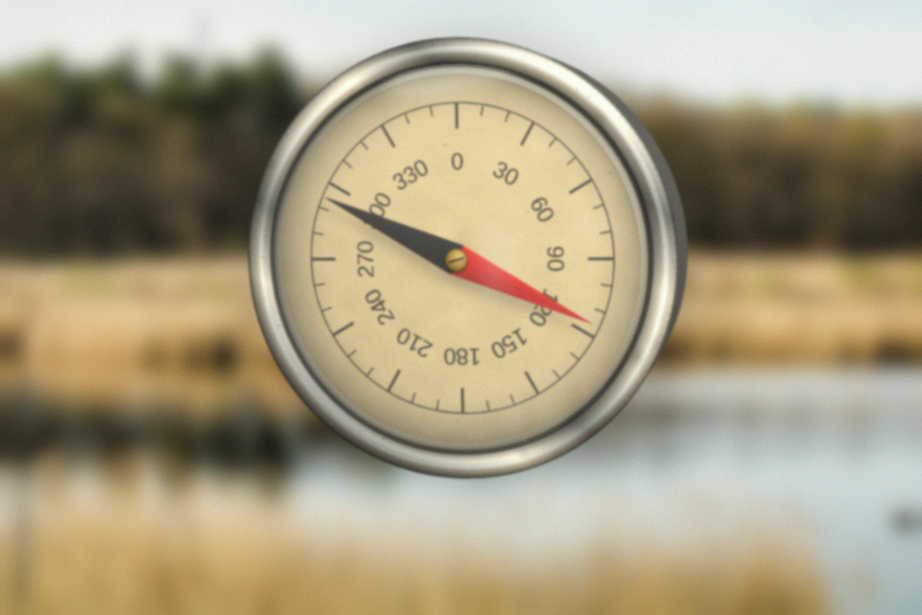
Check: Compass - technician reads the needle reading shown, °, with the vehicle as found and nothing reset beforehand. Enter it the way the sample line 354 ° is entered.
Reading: 115 °
